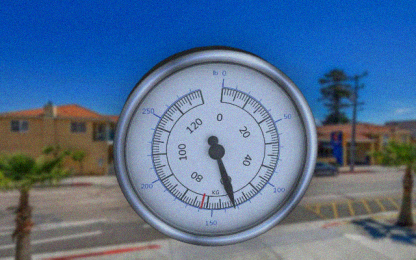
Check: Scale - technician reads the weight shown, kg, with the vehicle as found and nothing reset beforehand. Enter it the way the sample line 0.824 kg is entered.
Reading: 60 kg
